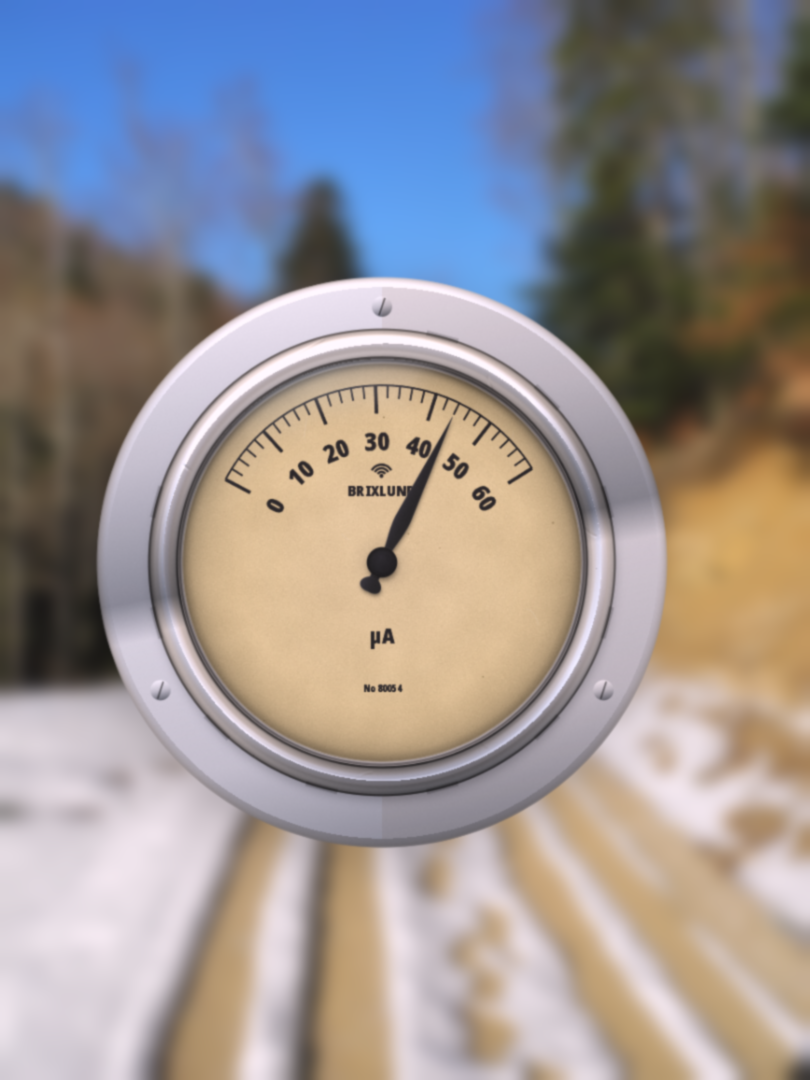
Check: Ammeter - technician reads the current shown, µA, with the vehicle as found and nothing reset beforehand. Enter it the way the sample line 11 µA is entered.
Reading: 44 µA
